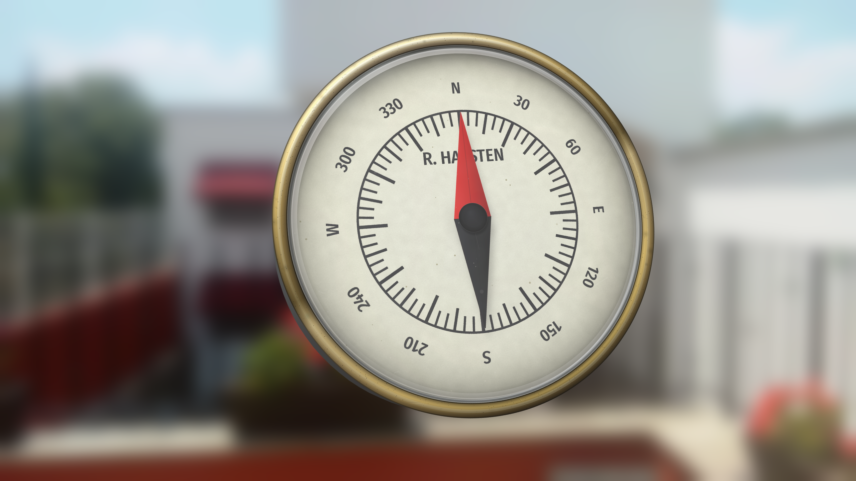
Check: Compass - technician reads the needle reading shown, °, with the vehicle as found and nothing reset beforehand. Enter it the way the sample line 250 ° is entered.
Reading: 0 °
